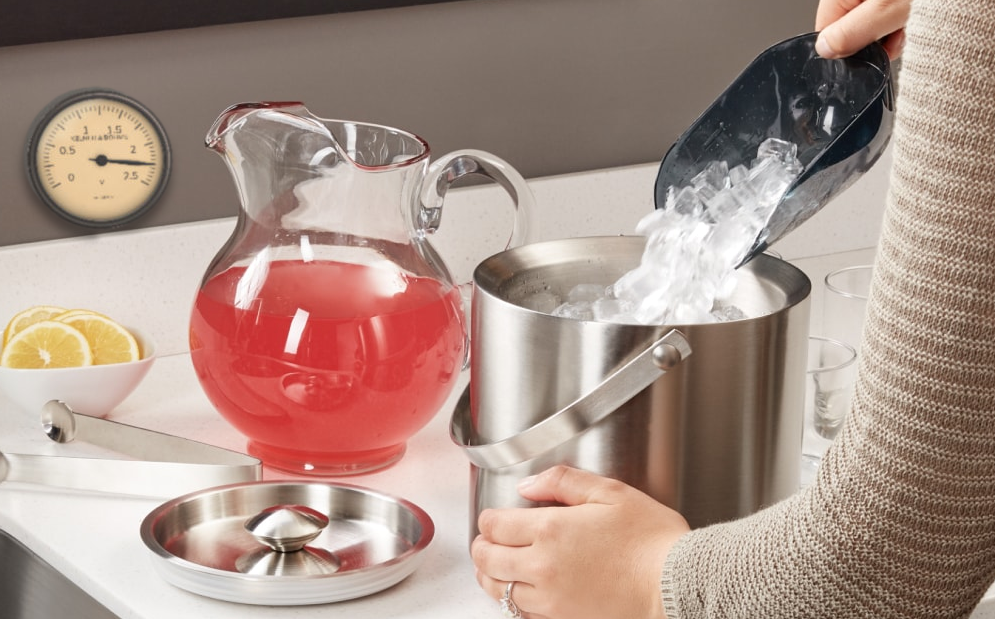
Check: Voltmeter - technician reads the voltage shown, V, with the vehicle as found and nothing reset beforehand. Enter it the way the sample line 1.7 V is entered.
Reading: 2.25 V
